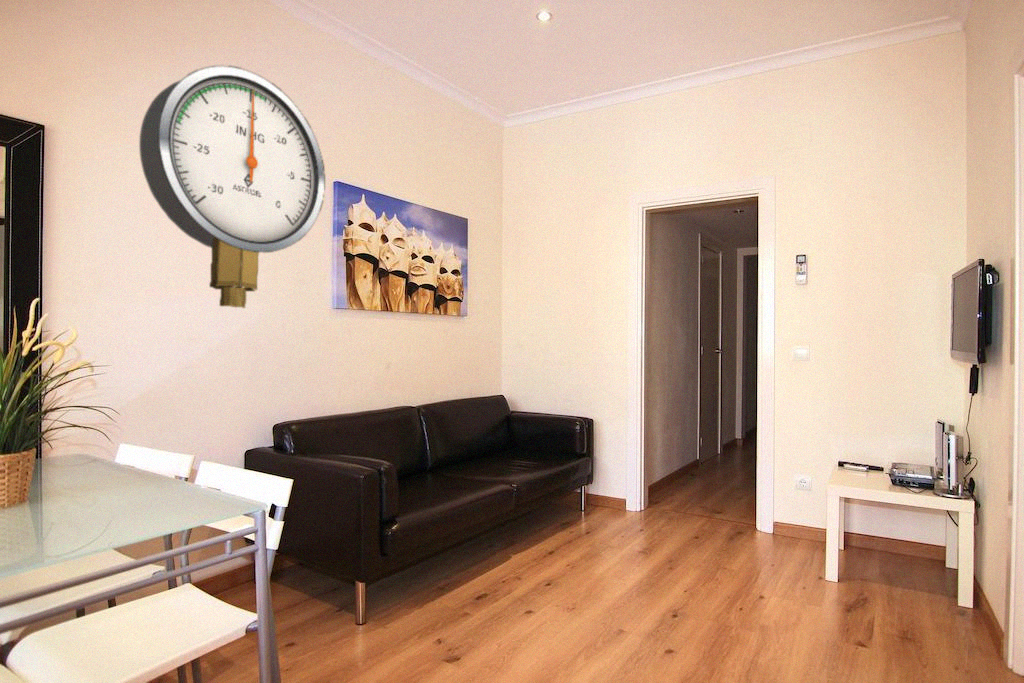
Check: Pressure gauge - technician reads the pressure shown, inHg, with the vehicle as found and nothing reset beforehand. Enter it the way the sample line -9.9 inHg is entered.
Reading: -15 inHg
